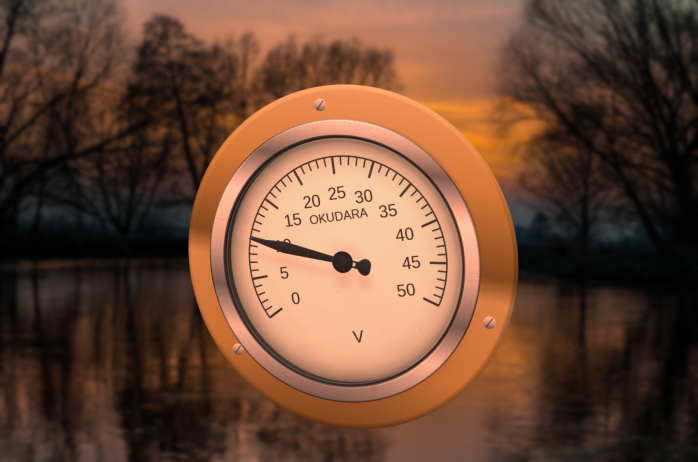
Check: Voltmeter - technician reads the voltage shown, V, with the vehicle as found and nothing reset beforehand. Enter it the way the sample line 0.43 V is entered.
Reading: 10 V
